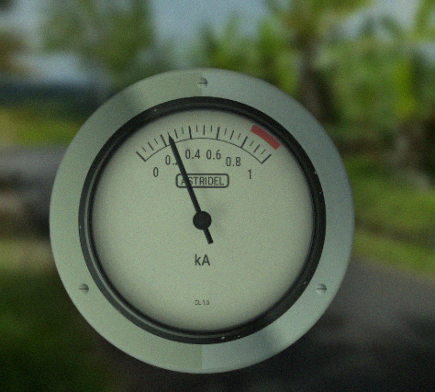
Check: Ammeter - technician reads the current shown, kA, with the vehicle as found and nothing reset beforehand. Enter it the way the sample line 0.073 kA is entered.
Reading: 0.25 kA
